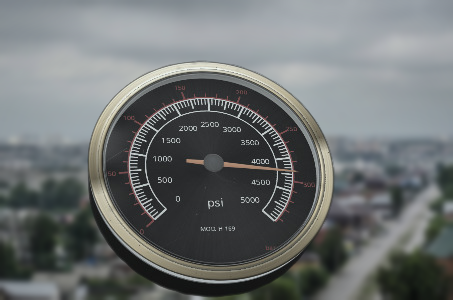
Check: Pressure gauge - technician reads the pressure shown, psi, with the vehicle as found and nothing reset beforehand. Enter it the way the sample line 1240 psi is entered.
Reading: 4250 psi
